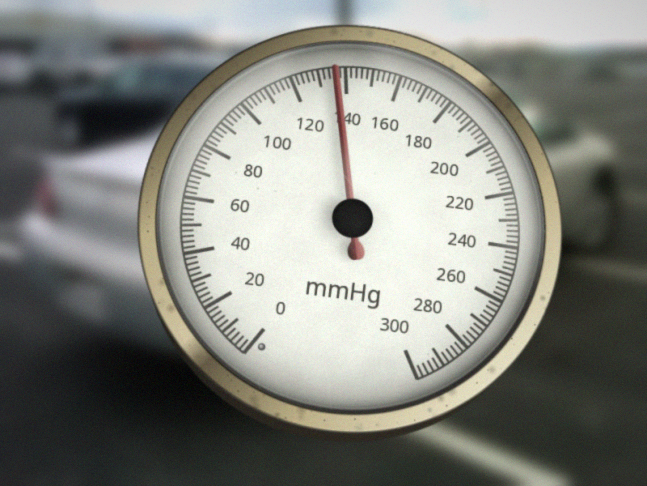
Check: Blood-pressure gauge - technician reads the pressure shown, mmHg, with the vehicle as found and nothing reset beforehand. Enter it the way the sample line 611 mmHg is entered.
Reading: 136 mmHg
